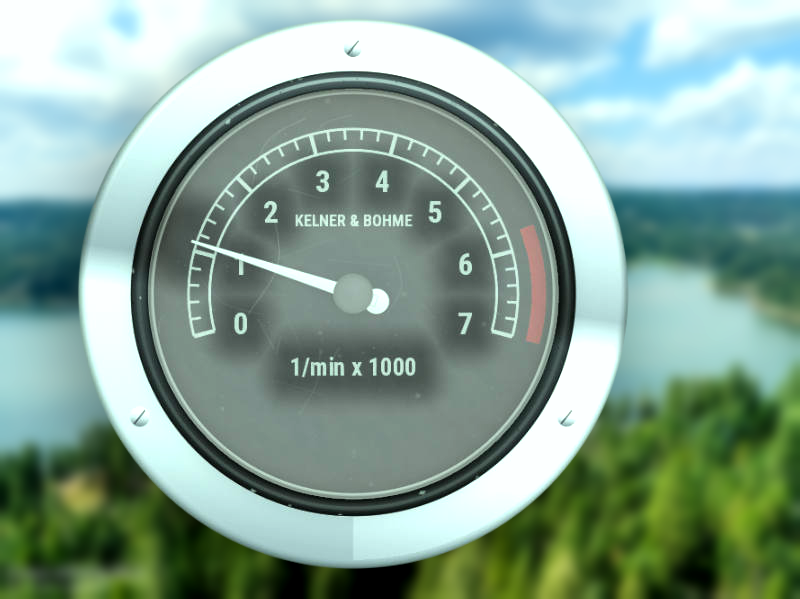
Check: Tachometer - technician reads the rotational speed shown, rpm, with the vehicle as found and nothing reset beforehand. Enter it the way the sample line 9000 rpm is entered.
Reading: 1100 rpm
